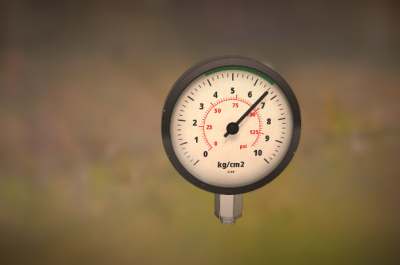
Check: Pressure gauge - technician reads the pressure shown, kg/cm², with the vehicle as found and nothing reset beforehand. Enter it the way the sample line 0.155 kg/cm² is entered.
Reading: 6.6 kg/cm²
